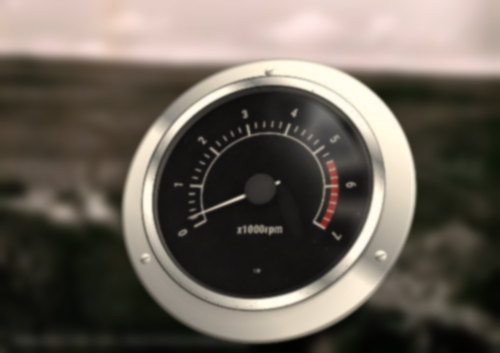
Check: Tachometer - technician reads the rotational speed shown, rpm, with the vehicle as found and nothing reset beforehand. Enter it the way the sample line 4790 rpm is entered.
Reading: 200 rpm
